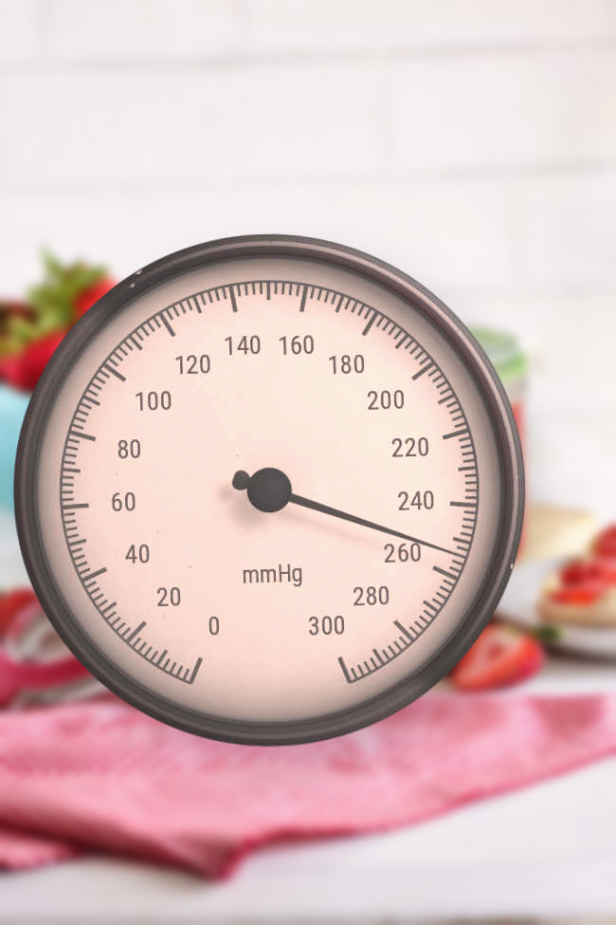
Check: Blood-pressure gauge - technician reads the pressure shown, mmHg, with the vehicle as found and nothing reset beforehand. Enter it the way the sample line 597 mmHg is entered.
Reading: 254 mmHg
